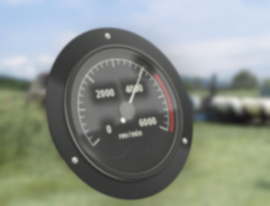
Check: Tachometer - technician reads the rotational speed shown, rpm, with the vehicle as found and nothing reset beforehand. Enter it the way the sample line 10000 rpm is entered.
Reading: 4000 rpm
